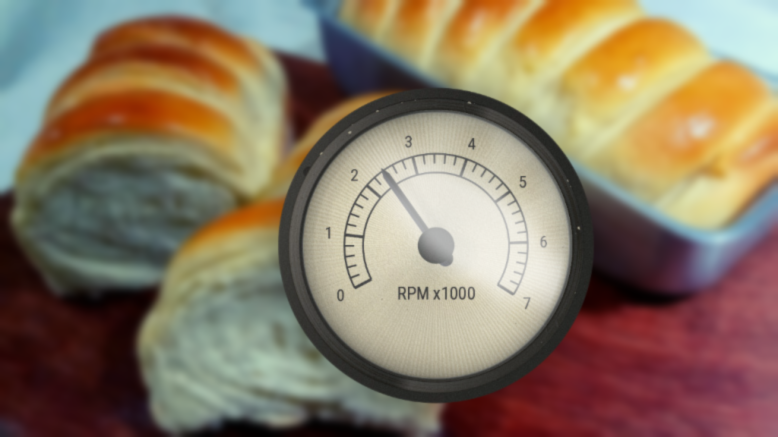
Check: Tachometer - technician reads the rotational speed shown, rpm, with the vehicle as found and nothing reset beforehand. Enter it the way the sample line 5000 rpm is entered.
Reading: 2400 rpm
